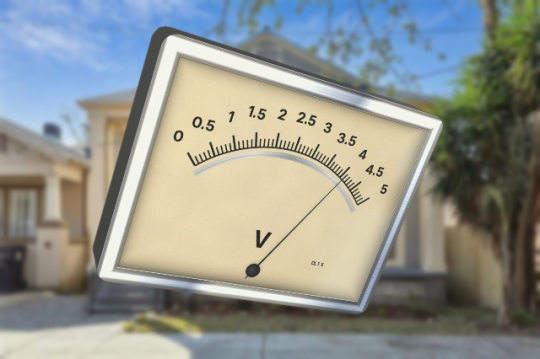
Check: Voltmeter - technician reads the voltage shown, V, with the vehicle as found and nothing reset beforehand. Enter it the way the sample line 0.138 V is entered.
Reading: 4 V
